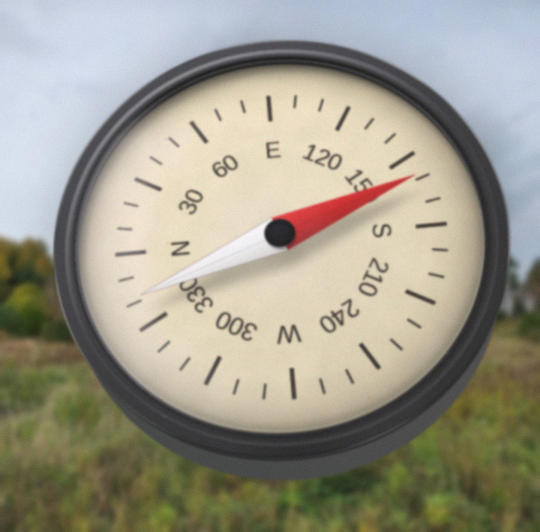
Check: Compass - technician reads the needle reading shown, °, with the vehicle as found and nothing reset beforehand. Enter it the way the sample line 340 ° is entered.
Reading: 160 °
